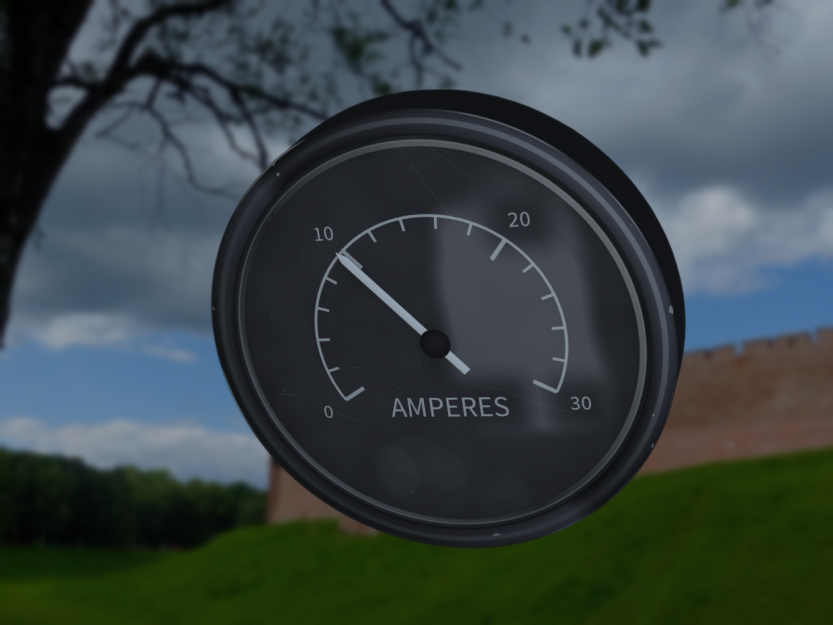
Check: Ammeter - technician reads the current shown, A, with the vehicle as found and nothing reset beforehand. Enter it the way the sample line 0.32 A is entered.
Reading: 10 A
